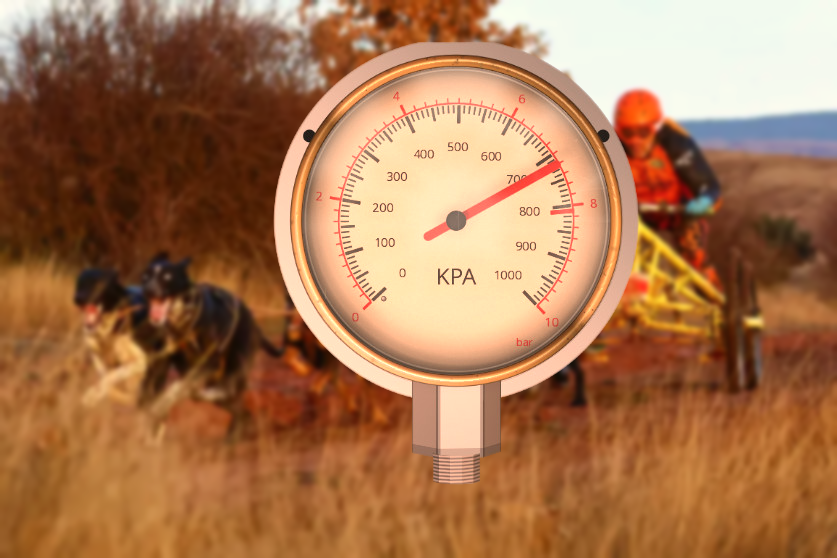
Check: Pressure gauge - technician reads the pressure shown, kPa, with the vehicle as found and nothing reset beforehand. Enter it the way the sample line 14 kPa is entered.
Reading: 720 kPa
